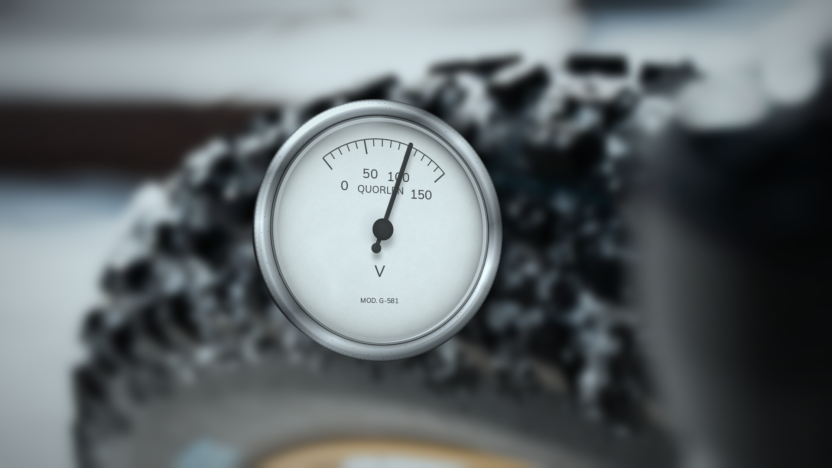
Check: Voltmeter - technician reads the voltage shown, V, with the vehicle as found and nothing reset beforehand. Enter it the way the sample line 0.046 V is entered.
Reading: 100 V
